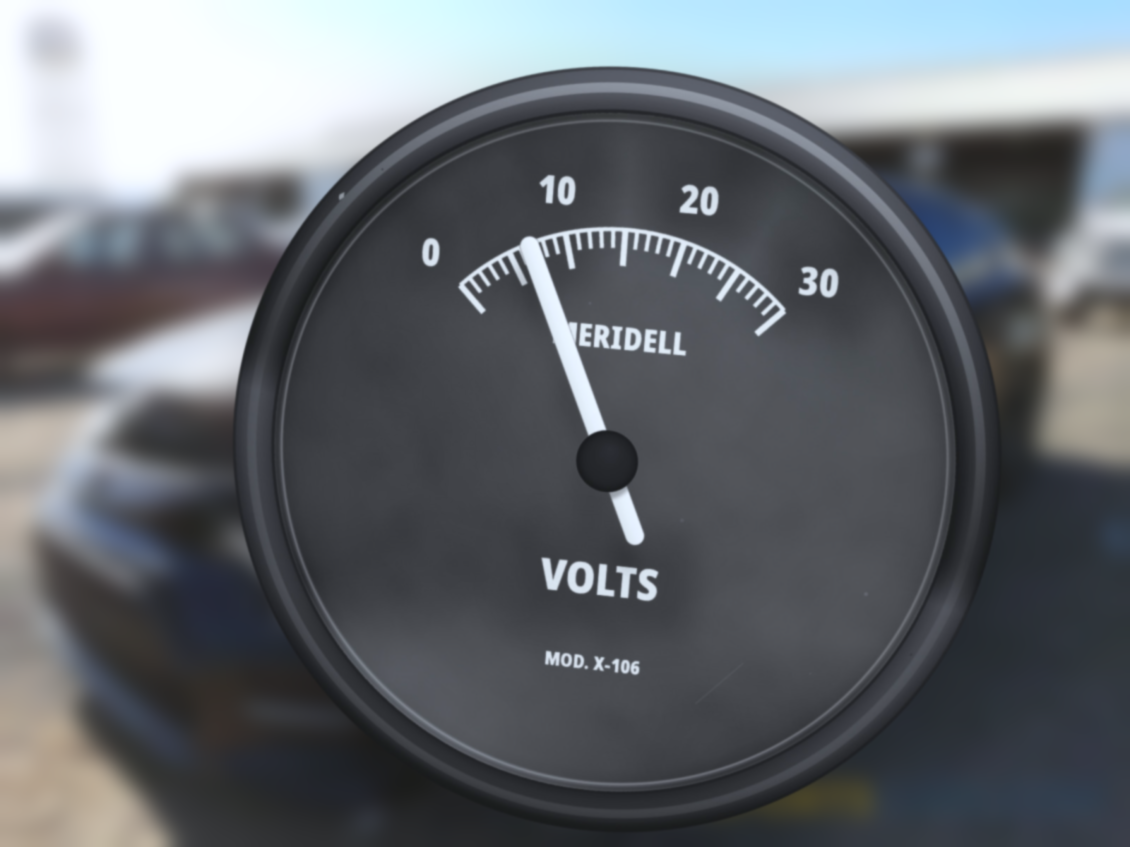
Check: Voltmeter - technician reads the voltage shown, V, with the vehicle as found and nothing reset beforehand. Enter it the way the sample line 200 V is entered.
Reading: 7 V
